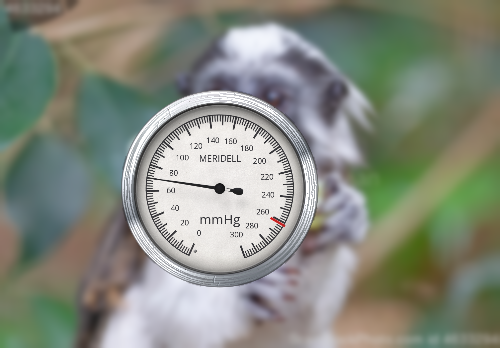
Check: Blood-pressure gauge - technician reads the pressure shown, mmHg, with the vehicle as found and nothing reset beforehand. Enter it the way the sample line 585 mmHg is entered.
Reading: 70 mmHg
